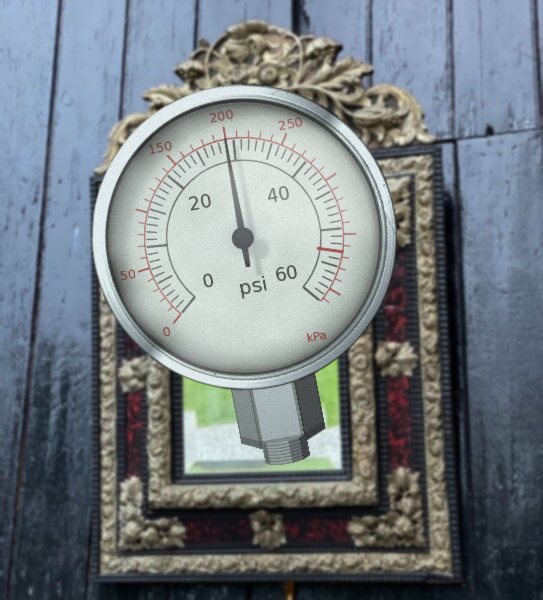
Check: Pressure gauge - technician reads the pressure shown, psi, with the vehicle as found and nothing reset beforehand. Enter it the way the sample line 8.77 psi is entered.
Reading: 29 psi
